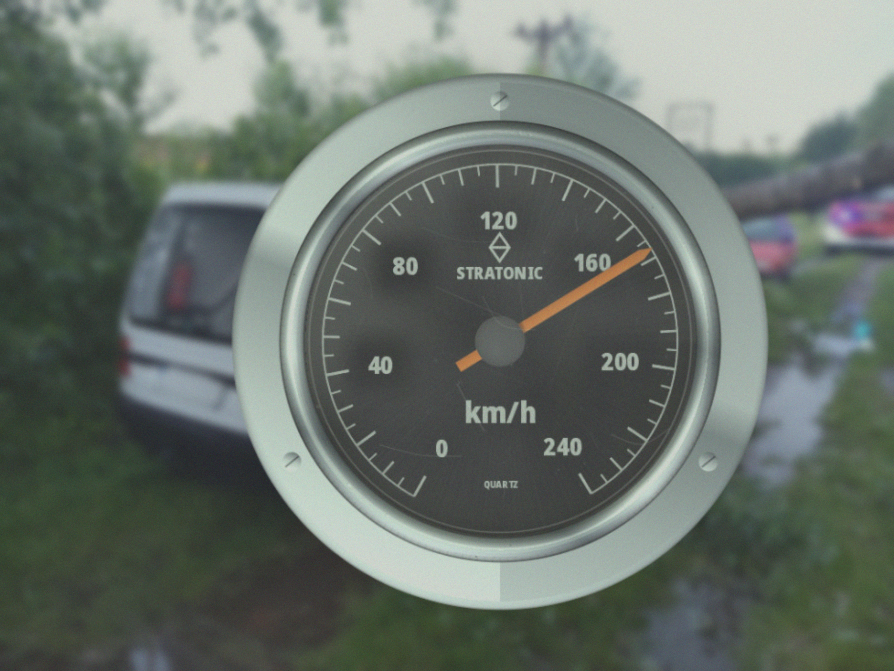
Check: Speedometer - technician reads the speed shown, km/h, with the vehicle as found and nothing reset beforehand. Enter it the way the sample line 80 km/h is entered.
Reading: 167.5 km/h
